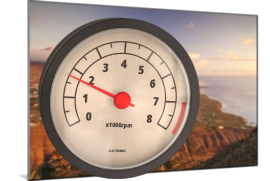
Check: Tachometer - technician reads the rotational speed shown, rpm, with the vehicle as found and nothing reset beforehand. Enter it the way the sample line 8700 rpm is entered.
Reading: 1750 rpm
